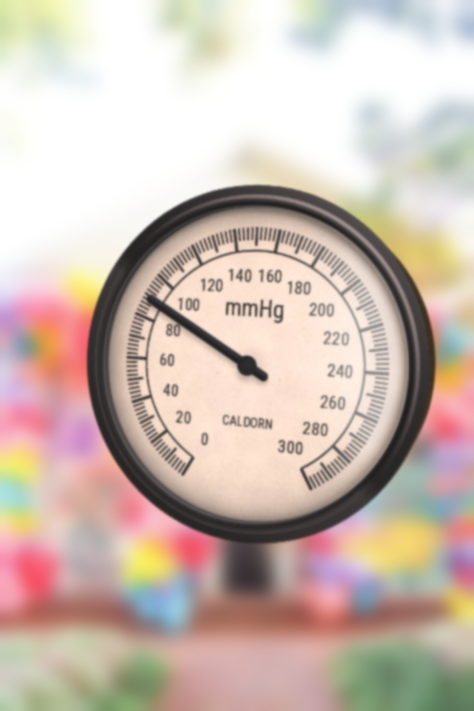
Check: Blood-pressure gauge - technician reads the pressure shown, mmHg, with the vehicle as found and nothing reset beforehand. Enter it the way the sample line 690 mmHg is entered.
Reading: 90 mmHg
